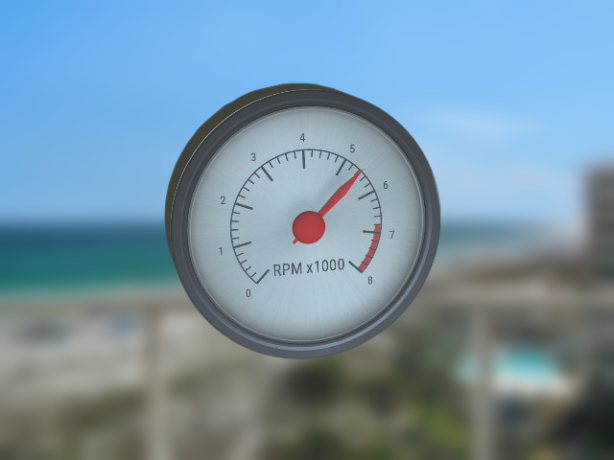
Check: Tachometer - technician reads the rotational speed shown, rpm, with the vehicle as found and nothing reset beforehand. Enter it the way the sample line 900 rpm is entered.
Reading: 5400 rpm
